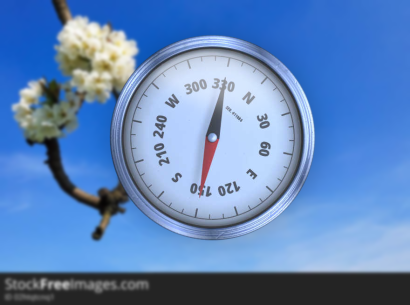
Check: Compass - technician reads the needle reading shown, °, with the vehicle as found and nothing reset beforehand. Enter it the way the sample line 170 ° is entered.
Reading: 150 °
